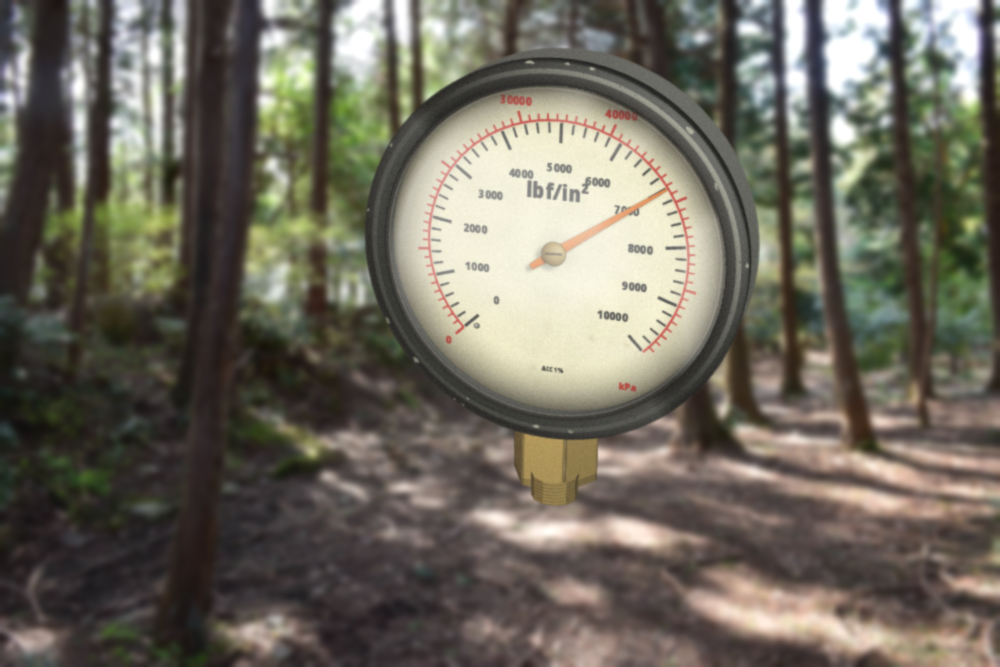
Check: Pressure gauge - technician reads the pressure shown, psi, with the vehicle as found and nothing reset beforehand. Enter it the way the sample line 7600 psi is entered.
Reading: 7000 psi
